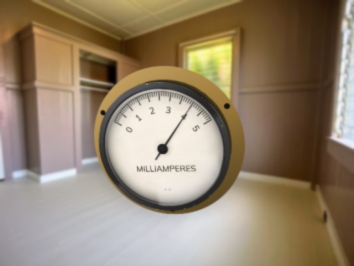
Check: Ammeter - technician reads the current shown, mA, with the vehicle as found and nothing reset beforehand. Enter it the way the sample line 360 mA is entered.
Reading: 4 mA
